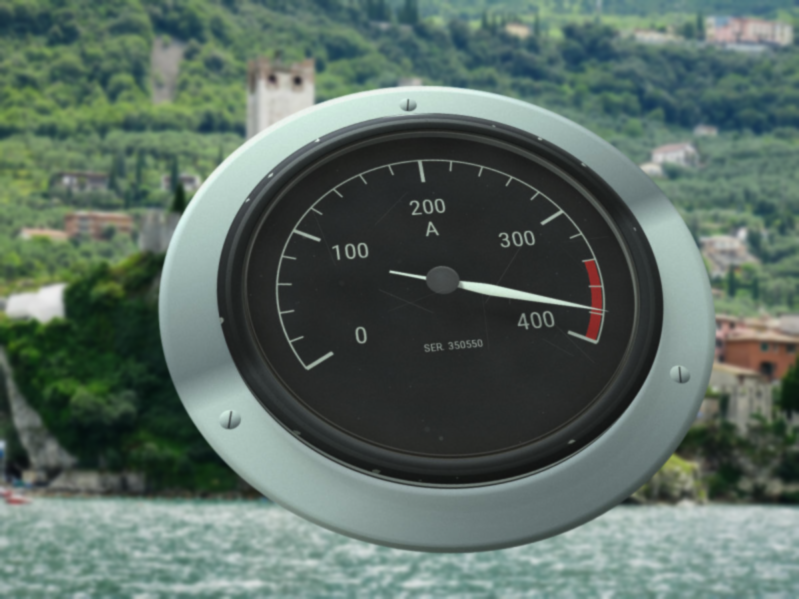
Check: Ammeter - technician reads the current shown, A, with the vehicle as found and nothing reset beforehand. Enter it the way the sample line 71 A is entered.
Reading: 380 A
